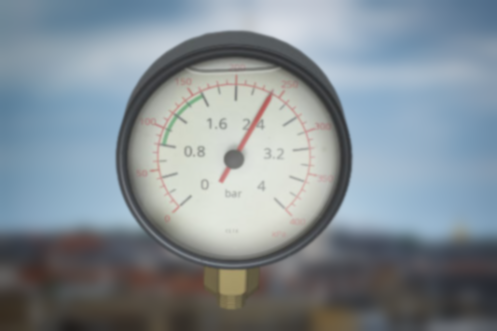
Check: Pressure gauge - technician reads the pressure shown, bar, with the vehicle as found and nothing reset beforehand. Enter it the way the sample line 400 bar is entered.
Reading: 2.4 bar
